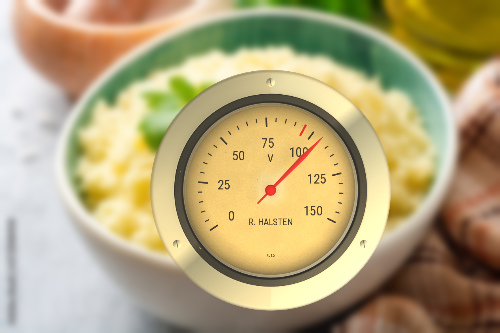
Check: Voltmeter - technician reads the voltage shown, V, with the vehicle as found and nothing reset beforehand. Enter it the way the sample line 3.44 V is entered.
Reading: 105 V
